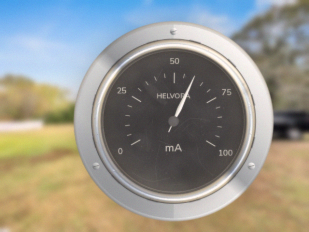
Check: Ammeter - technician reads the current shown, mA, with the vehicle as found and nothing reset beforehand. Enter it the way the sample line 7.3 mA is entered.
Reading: 60 mA
